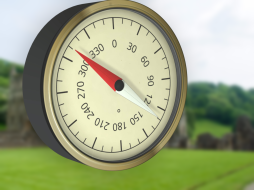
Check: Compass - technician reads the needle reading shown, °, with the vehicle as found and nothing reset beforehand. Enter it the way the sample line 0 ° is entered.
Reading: 310 °
